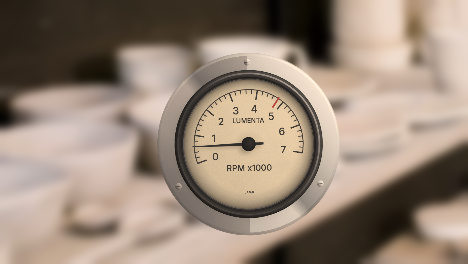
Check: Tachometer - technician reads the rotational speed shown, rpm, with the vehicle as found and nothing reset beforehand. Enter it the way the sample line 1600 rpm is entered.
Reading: 600 rpm
